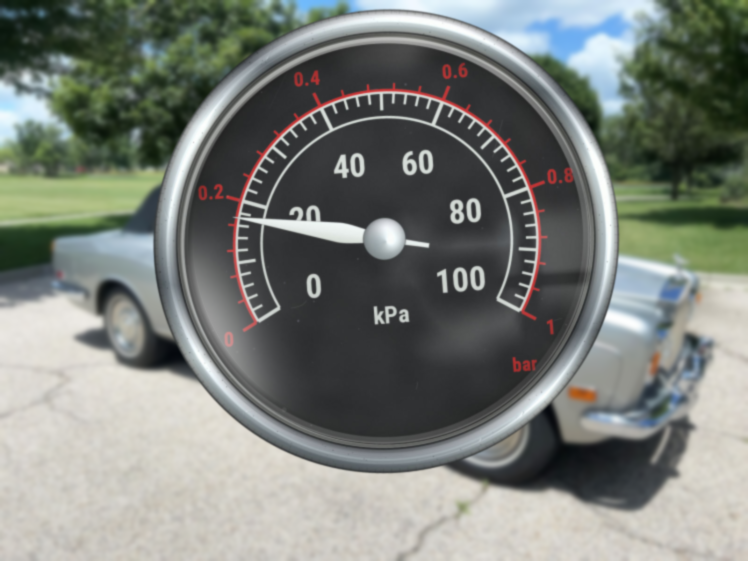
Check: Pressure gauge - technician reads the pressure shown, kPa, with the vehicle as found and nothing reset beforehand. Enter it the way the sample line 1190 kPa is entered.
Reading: 17 kPa
